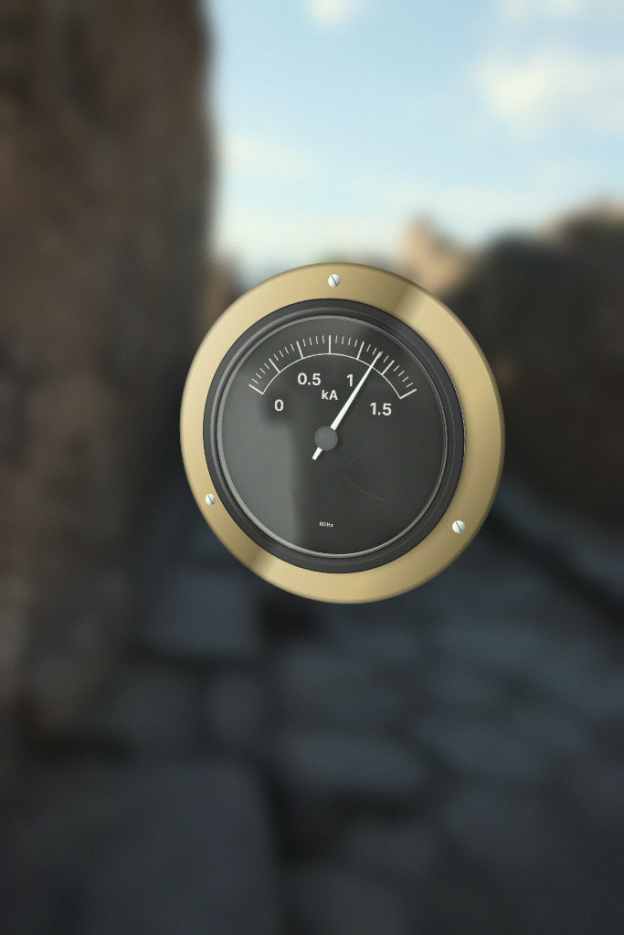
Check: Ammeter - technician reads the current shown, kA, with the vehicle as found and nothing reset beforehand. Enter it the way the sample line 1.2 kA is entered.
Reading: 1.15 kA
